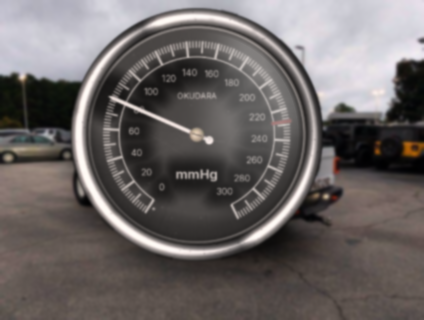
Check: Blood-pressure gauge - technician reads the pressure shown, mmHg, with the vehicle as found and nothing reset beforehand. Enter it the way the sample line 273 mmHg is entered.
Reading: 80 mmHg
